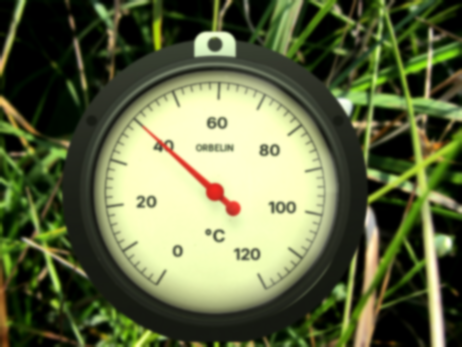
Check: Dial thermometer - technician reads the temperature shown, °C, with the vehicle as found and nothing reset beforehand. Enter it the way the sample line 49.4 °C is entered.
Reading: 40 °C
